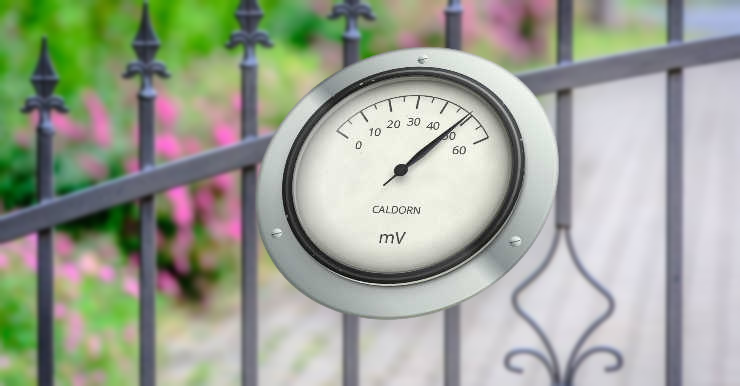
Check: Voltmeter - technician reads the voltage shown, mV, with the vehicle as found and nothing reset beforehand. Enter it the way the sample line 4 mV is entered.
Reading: 50 mV
